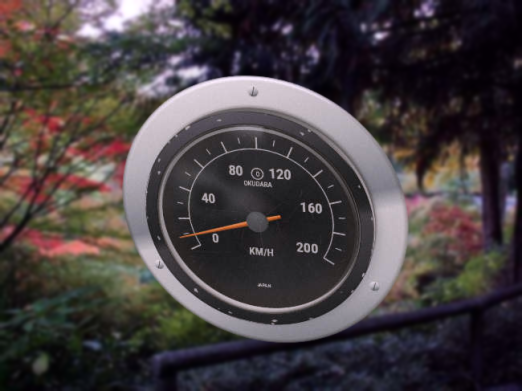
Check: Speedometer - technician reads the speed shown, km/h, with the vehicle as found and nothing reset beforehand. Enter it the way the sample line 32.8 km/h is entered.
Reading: 10 km/h
